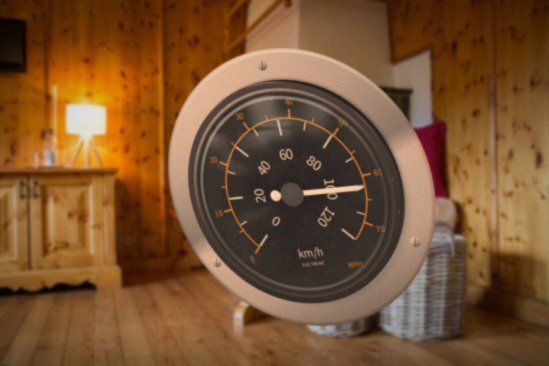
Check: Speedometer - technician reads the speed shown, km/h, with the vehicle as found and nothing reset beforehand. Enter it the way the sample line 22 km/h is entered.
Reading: 100 km/h
